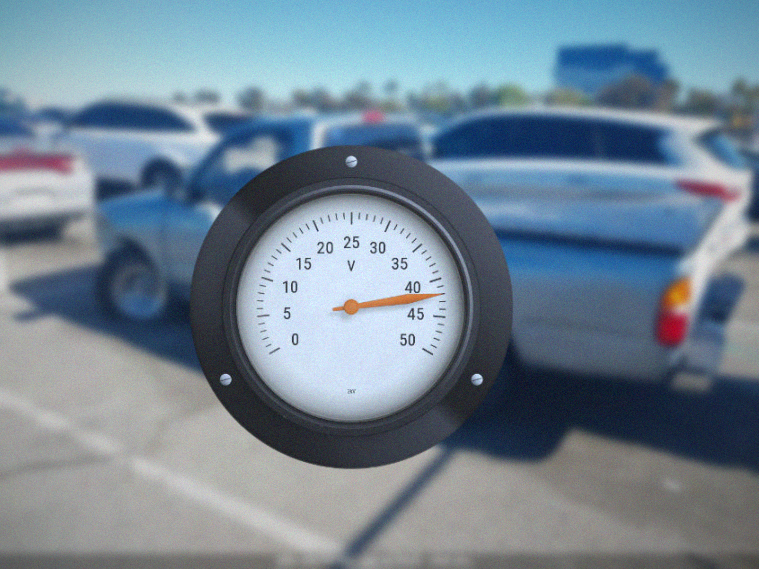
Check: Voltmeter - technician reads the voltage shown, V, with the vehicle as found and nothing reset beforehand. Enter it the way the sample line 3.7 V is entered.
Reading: 42 V
